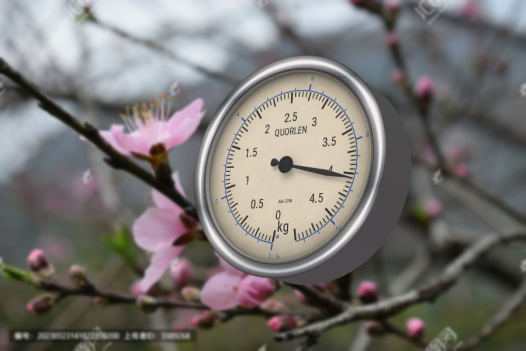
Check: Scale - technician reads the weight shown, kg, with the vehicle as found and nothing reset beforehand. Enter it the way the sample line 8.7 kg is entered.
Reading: 4.05 kg
